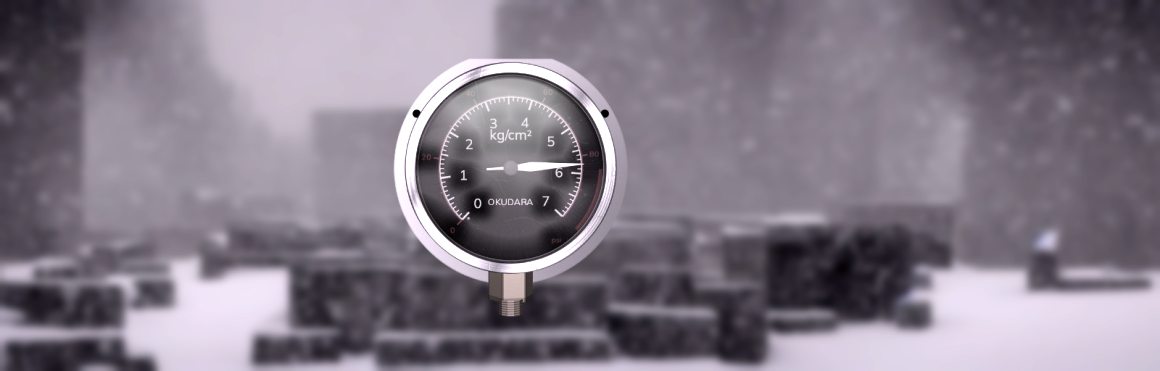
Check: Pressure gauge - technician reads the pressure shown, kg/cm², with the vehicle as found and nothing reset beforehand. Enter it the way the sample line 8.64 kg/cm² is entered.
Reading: 5.8 kg/cm²
